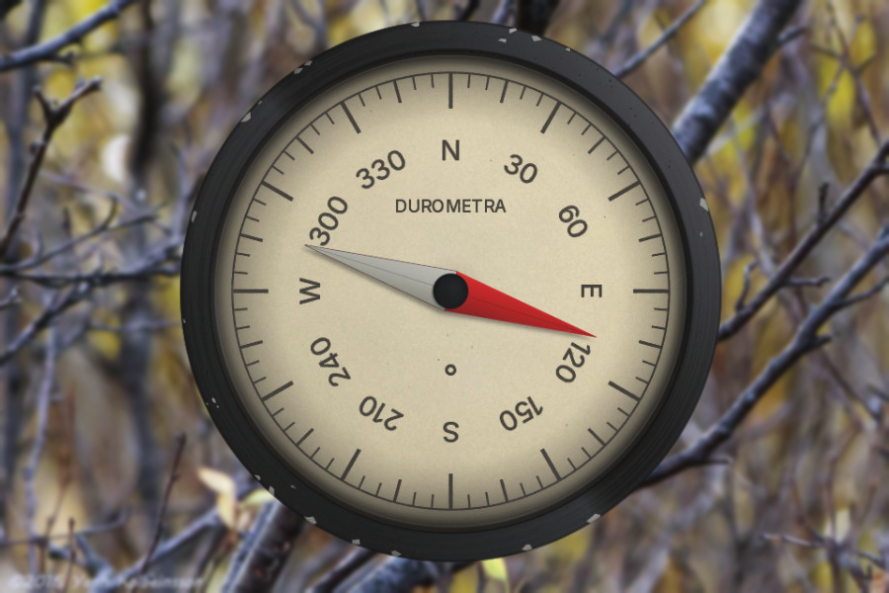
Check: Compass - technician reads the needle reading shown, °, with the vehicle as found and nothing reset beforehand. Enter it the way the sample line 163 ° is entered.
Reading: 107.5 °
